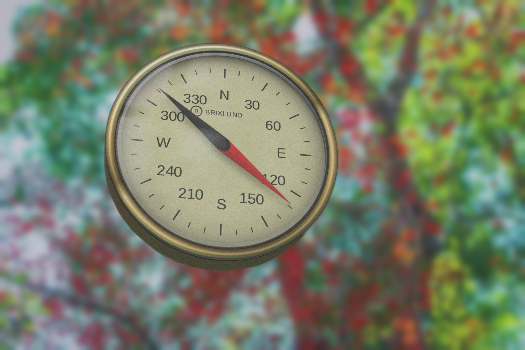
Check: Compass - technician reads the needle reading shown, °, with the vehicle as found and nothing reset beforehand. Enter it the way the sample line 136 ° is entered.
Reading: 130 °
